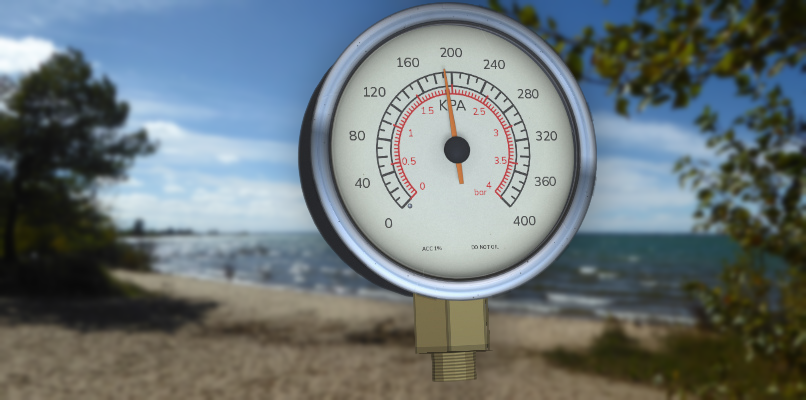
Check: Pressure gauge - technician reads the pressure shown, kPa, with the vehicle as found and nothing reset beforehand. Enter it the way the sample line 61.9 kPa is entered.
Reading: 190 kPa
